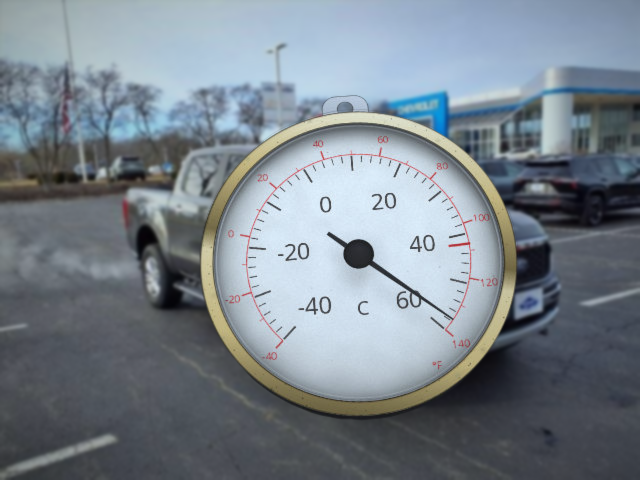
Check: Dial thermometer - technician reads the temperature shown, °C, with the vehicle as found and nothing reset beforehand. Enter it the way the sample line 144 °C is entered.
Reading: 58 °C
